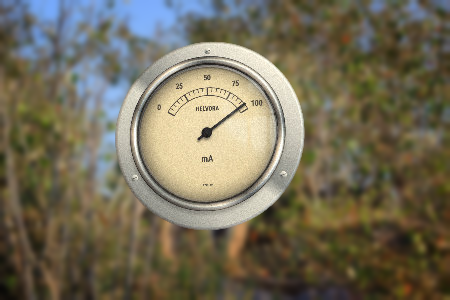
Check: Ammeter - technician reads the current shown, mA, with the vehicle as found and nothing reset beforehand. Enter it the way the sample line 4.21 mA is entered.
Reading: 95 mA
